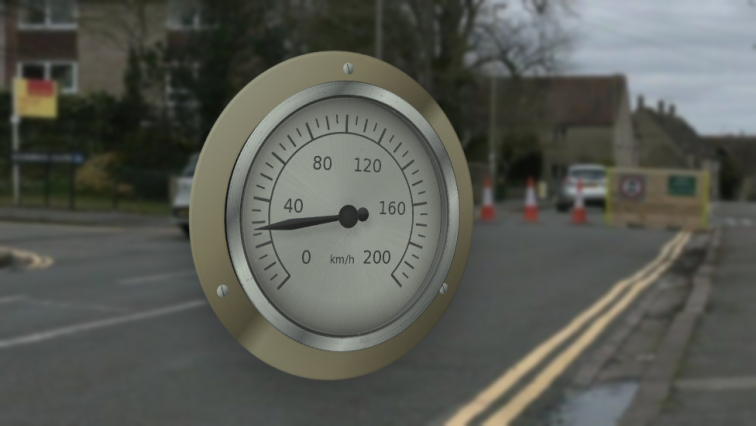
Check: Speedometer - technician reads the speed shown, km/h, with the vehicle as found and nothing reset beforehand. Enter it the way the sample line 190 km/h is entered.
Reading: 27.5 km/h
